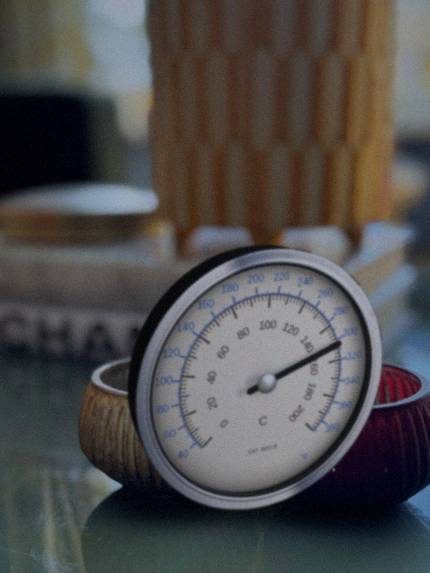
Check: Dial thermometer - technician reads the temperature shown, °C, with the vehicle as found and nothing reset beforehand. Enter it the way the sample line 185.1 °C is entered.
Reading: 150 °C
